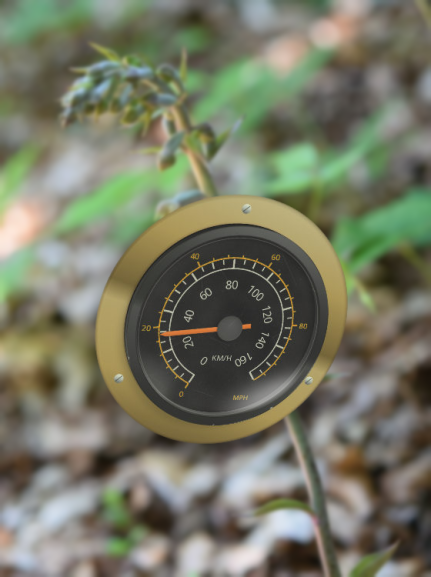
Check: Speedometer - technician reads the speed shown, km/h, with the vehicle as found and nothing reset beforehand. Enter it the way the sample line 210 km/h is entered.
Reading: 30 km/h
